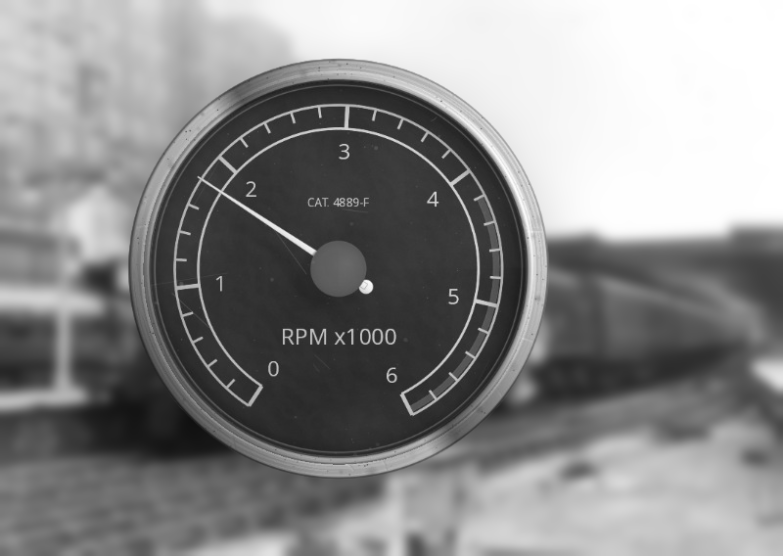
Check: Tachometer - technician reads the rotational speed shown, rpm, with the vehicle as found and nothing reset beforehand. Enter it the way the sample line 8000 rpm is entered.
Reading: 1800 rpm
